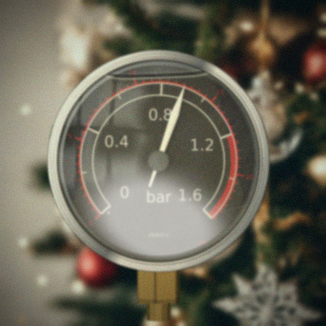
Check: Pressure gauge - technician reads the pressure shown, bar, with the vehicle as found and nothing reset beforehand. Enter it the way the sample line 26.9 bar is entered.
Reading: 0.9 bar
